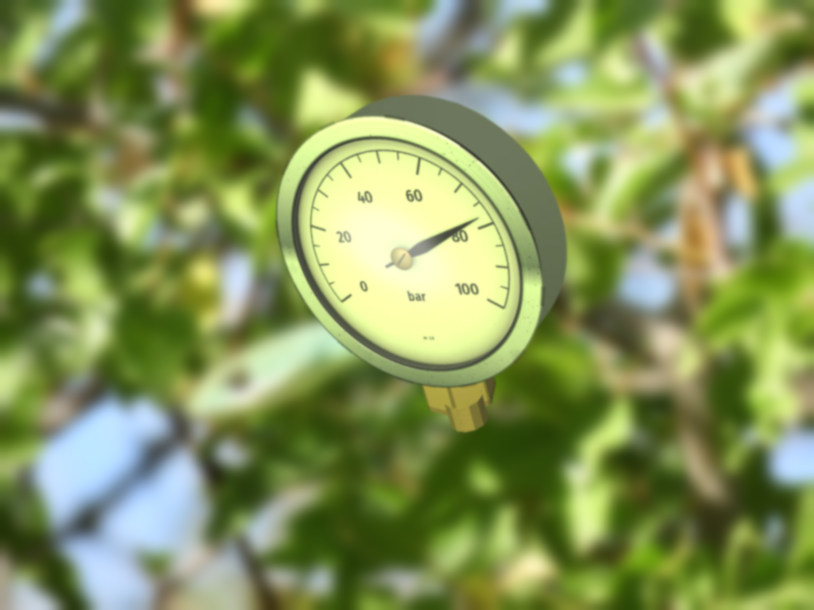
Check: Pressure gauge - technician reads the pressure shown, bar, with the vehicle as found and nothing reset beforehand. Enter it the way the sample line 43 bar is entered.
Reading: 77.5 bar
